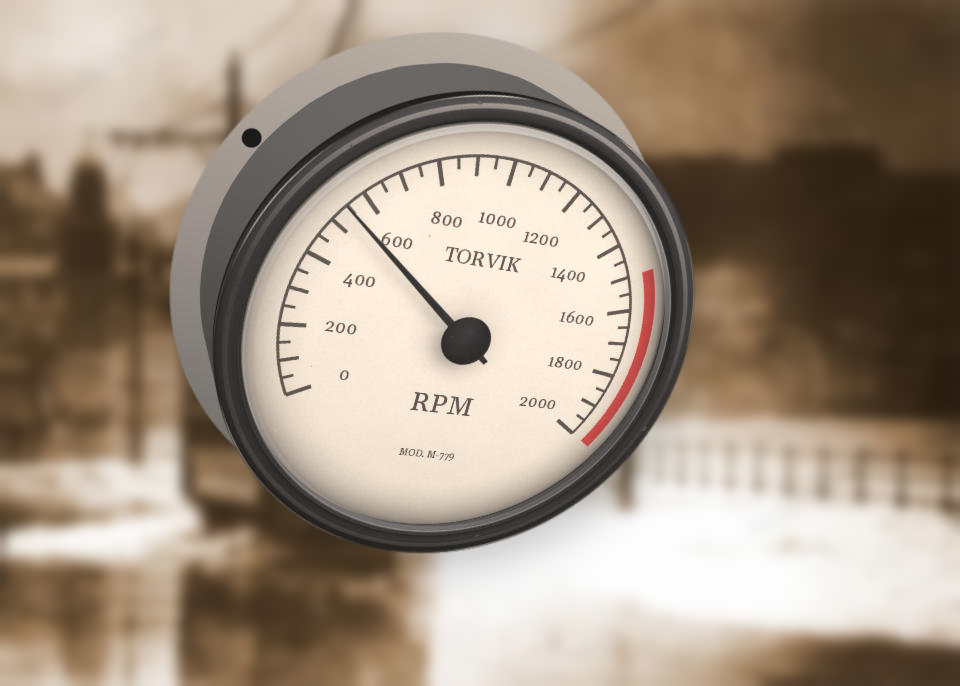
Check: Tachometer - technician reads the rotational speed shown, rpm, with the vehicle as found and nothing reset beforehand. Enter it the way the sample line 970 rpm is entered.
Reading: 550 rpm
